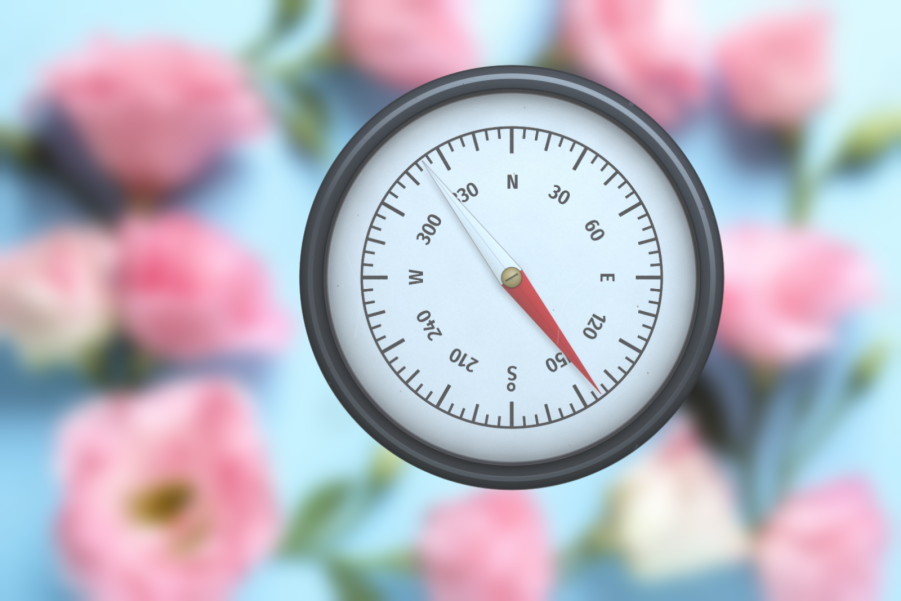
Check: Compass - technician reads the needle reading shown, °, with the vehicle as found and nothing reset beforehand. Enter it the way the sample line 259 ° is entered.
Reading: 142.5 °
